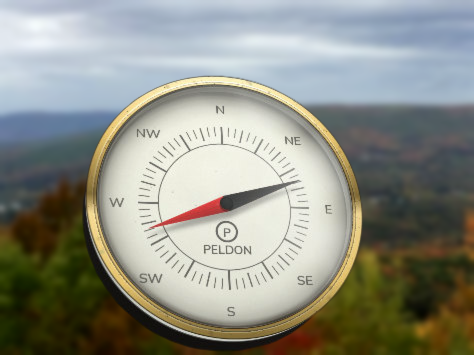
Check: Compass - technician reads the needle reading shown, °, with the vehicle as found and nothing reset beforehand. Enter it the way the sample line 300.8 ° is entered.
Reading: 250 °
